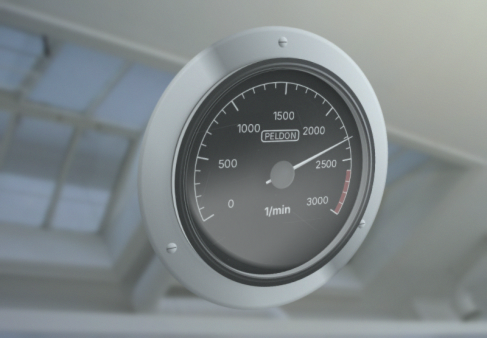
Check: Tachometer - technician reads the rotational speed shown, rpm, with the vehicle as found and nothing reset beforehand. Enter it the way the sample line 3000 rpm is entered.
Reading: 2300 rpm
